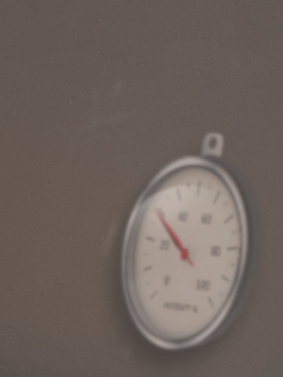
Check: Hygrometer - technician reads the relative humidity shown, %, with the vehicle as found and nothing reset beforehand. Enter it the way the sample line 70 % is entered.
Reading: 30 %
